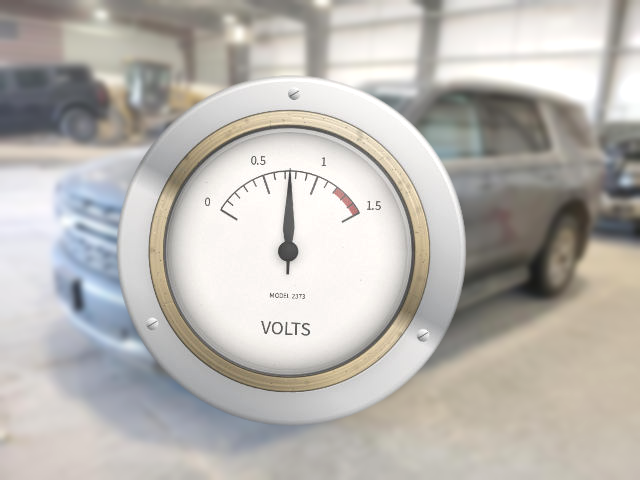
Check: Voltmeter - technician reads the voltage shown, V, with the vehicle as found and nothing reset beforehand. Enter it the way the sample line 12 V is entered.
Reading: 0.75 V
